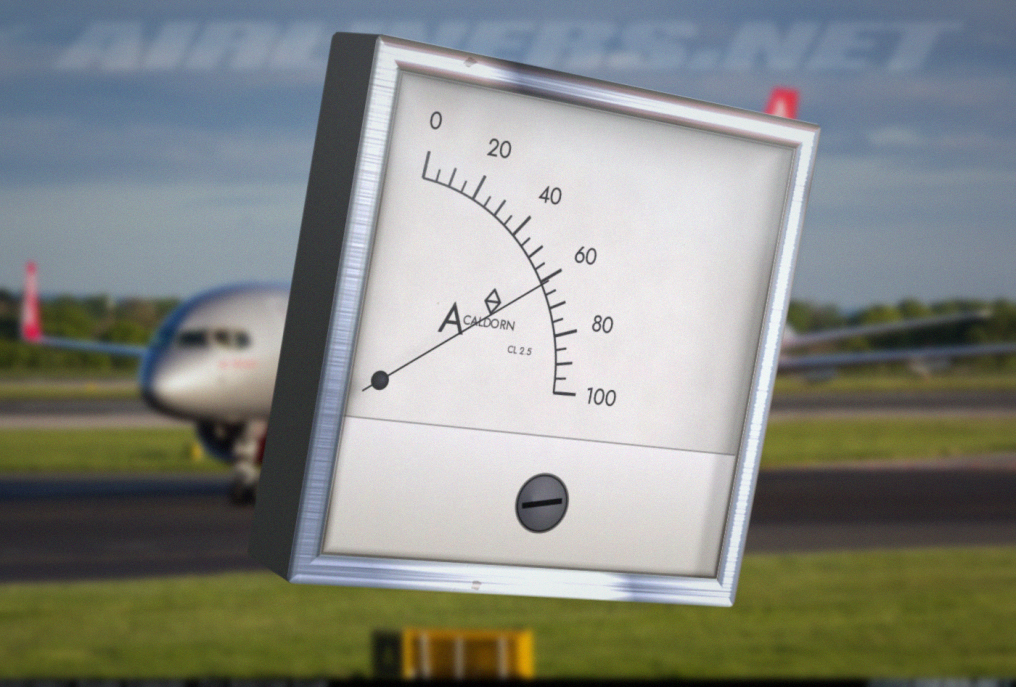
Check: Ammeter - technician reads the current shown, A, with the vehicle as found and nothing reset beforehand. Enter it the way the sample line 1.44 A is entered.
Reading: 60 A
